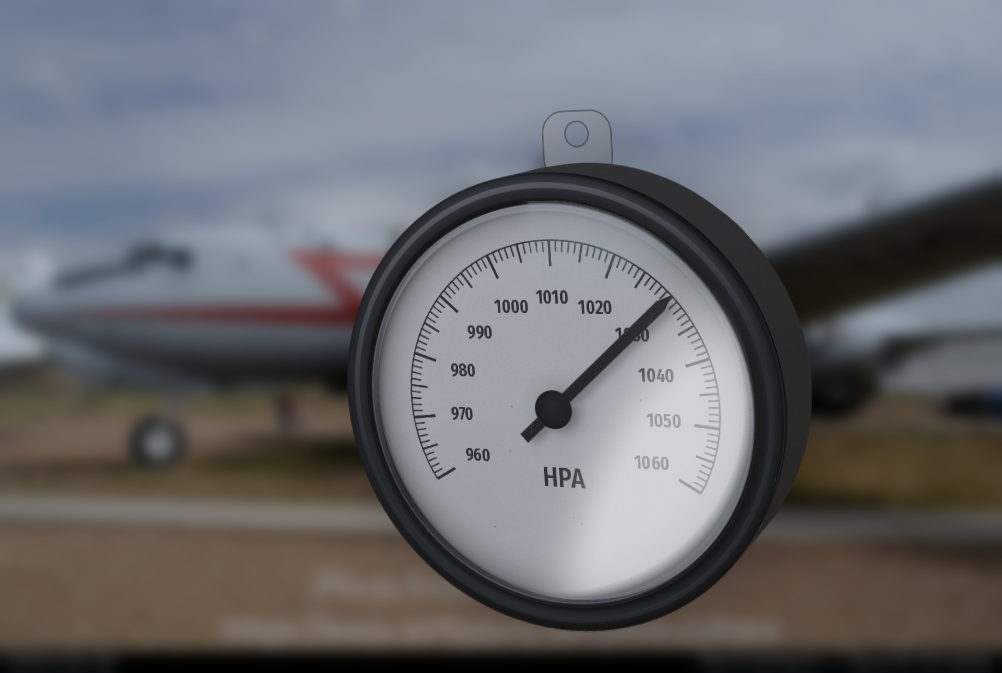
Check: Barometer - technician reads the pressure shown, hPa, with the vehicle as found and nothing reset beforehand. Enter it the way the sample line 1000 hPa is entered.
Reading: 1030 hPa
